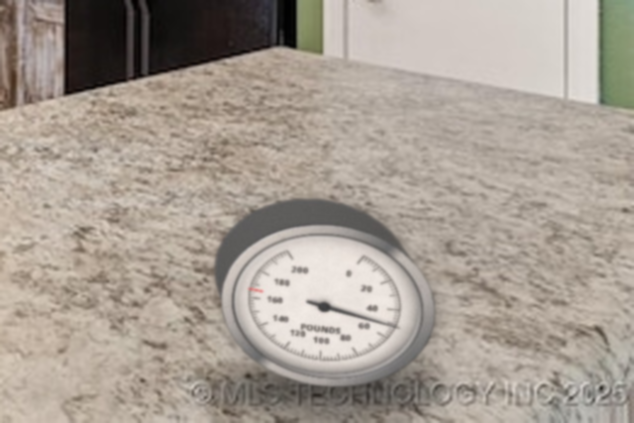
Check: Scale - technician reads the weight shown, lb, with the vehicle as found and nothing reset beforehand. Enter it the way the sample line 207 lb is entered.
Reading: 50 lb
